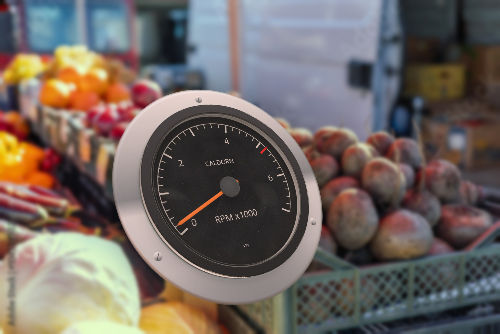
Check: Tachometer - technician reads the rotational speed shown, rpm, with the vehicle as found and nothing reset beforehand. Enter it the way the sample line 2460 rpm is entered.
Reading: 200 rpm
